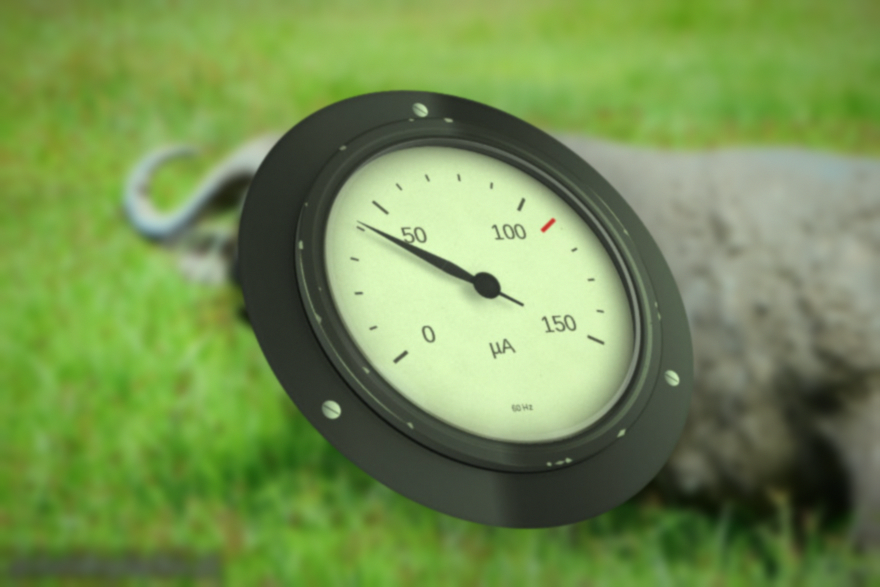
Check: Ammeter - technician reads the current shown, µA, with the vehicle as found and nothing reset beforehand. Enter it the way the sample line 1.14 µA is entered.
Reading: 40 µA
